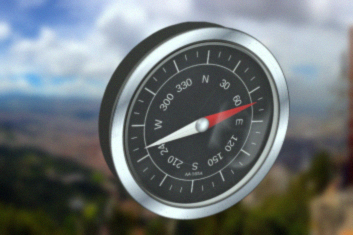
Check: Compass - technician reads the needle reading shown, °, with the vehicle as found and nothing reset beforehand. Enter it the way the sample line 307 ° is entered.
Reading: 70 °
